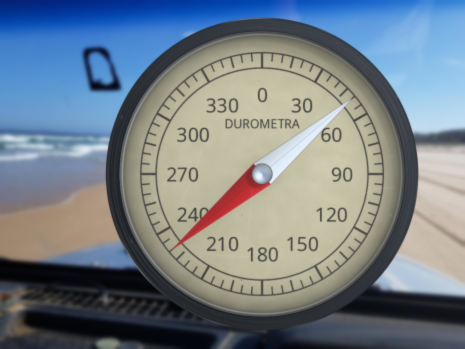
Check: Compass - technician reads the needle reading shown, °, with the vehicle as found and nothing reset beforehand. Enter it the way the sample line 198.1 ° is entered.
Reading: 230 °
